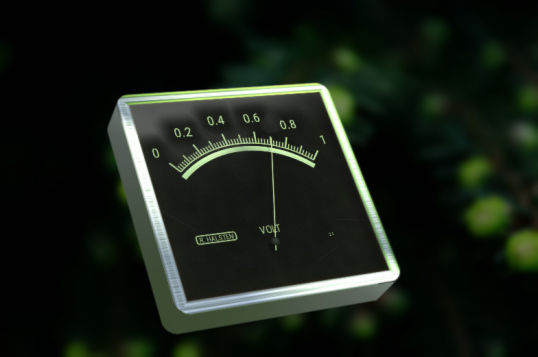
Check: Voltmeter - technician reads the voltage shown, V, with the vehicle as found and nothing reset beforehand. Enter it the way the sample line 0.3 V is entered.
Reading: 0.7 V
